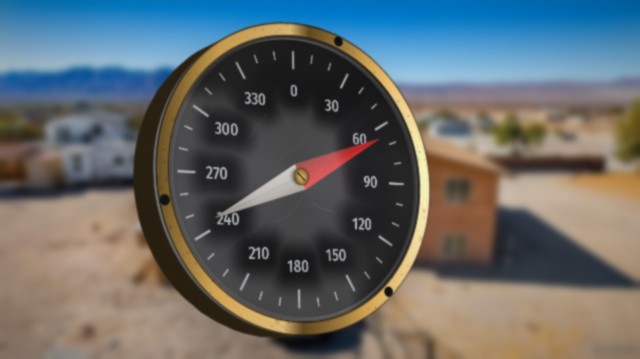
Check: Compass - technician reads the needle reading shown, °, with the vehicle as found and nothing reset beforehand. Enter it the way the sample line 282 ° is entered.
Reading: 65 °
